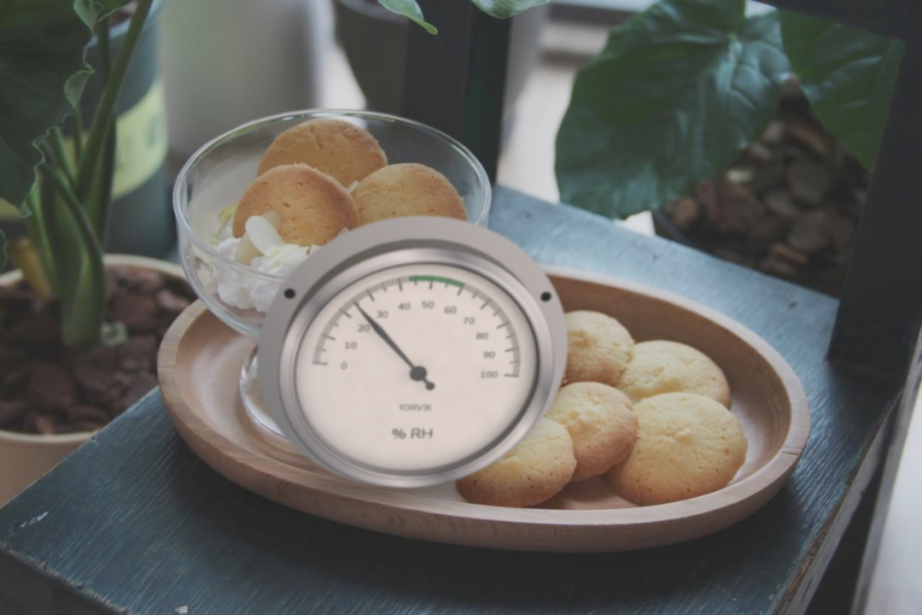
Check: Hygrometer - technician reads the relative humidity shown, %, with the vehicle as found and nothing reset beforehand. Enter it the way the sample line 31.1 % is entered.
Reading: 25 %
